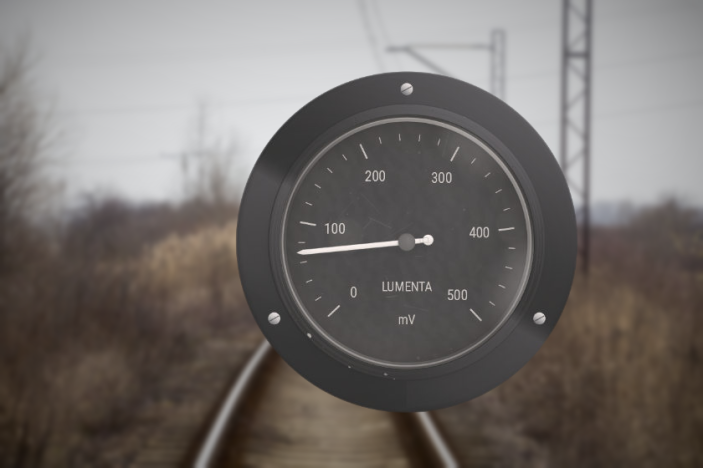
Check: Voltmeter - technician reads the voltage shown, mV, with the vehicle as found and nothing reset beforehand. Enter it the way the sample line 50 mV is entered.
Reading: 70 mV
